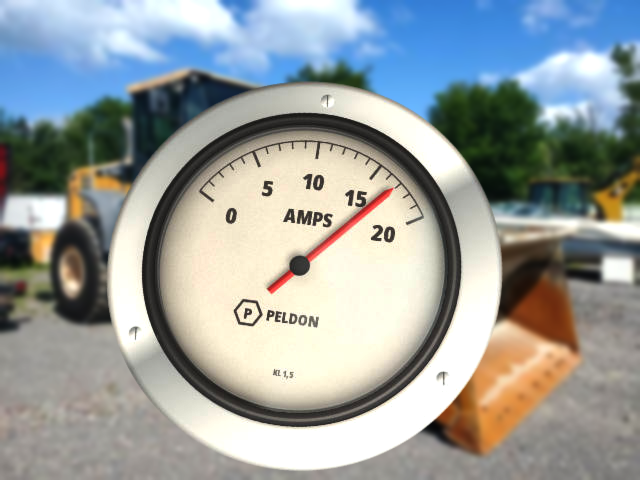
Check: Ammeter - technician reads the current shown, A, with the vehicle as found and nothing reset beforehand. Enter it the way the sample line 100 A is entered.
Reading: 17 A
